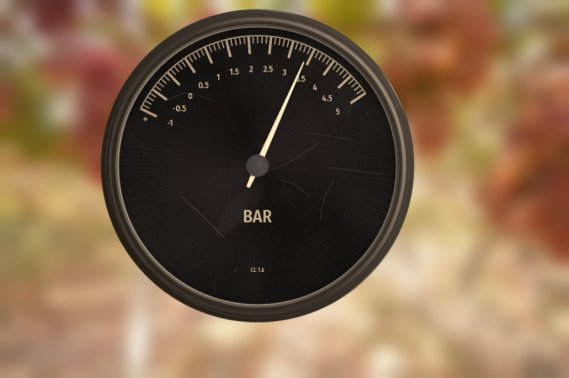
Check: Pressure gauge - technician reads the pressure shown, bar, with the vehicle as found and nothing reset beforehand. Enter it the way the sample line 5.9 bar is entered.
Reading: 3.4 bar
